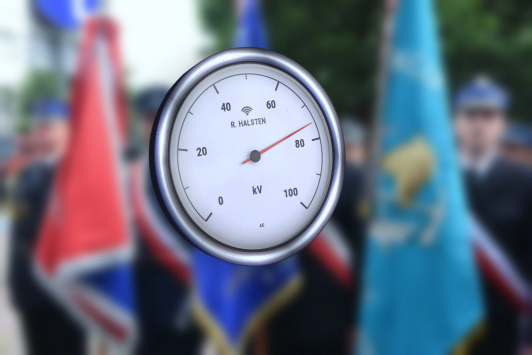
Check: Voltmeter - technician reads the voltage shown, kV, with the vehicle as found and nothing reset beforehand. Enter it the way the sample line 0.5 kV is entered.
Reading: 75 kV
